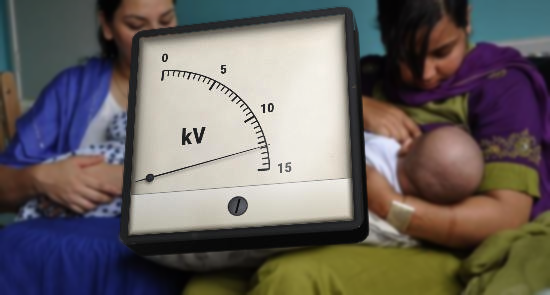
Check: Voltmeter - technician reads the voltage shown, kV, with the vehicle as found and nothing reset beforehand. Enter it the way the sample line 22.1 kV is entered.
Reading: 13 kV
